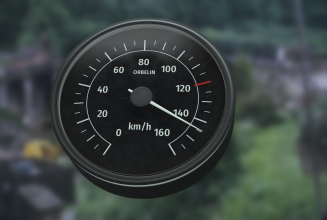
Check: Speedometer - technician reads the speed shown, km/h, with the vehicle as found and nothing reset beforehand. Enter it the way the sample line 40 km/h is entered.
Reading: 145 km/h
